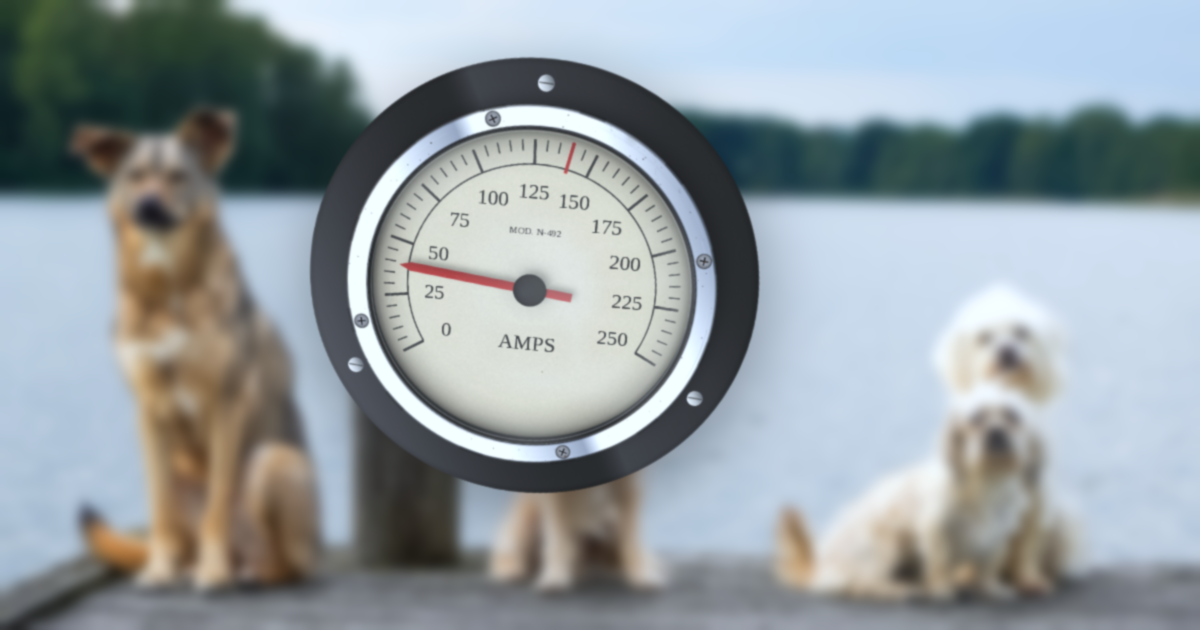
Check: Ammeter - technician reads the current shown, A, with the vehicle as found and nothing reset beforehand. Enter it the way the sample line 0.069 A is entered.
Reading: 40 A
